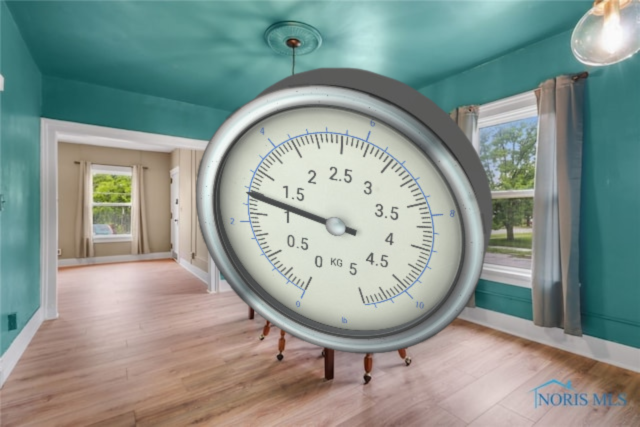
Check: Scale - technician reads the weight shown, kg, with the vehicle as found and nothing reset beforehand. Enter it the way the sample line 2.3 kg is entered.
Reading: 1.25 kg
